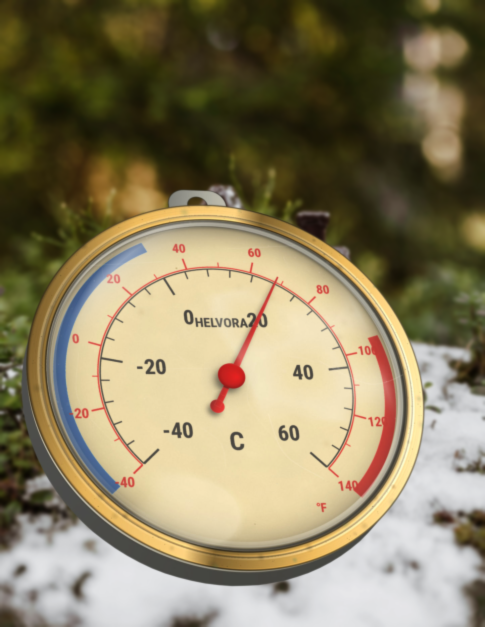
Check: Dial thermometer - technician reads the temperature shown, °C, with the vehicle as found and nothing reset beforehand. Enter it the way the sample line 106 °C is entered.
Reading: 20 °C
